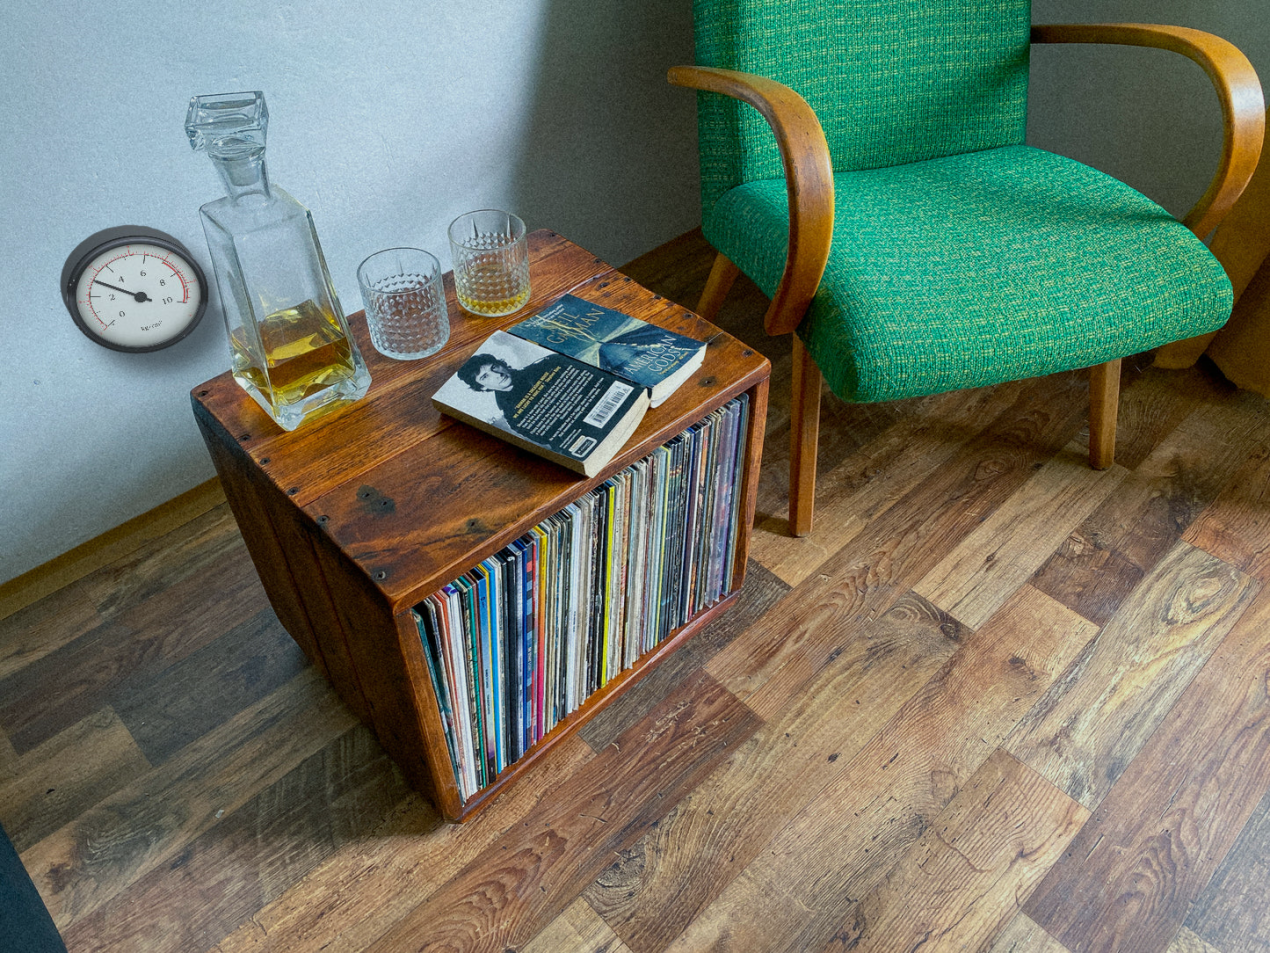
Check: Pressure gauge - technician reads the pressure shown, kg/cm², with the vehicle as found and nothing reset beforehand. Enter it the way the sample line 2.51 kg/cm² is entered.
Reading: 3 kg/cm²
